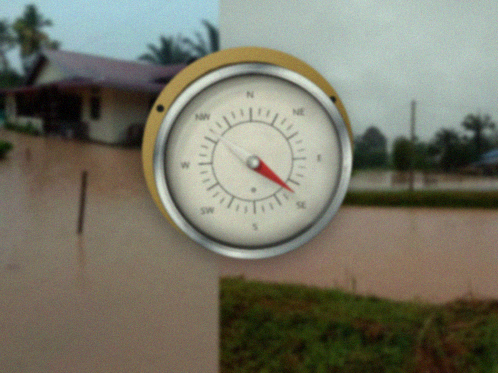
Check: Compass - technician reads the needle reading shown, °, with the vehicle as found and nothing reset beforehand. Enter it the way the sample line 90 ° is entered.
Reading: 130 °
